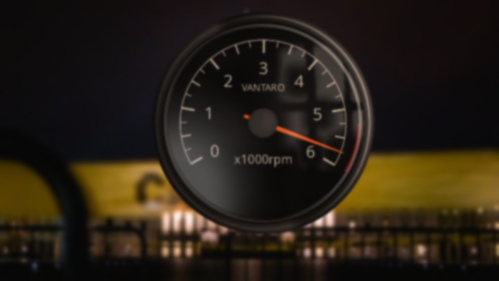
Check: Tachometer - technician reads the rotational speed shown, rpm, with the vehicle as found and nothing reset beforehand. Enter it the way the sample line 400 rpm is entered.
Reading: 5750 rpm
